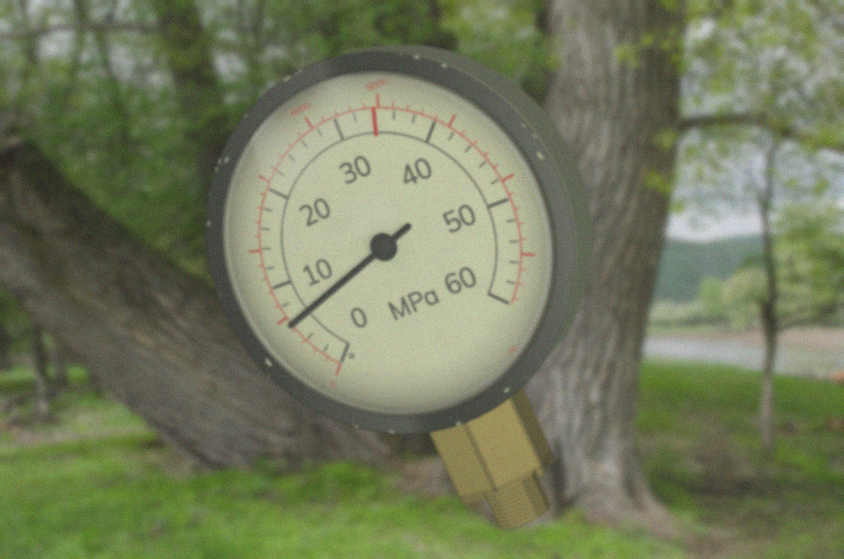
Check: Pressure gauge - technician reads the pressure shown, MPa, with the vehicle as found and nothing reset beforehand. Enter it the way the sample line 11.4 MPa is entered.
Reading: 6 MPa
